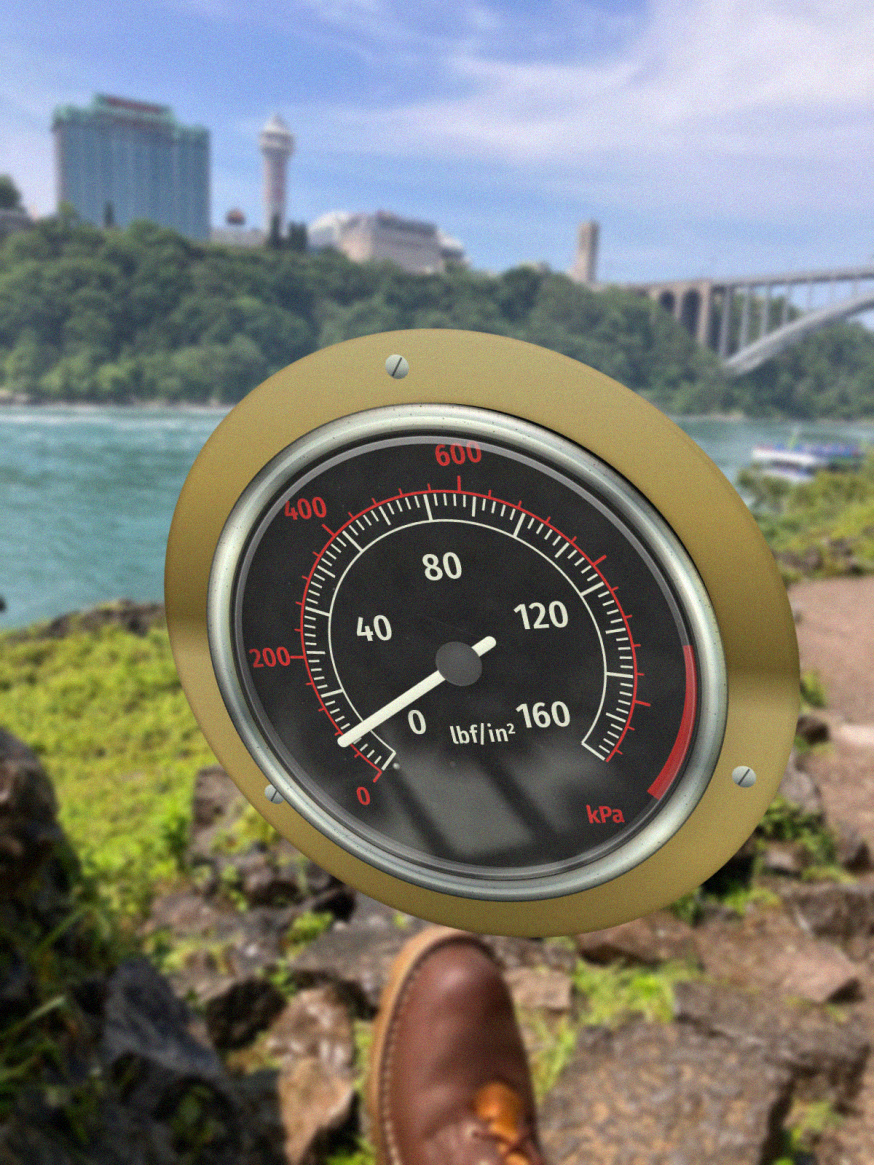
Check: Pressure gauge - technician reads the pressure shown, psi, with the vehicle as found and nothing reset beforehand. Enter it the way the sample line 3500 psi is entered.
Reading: 10 psi
